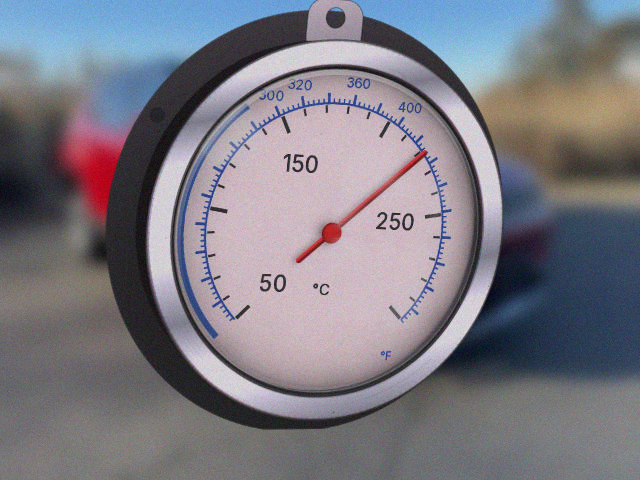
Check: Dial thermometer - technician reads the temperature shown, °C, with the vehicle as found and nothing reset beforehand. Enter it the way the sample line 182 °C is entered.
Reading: 220 °C
